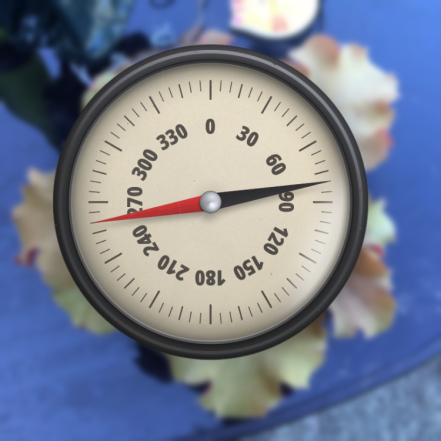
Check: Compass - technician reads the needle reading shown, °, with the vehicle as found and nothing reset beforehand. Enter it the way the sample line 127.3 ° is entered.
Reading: 260 °
